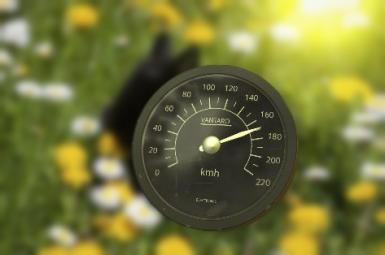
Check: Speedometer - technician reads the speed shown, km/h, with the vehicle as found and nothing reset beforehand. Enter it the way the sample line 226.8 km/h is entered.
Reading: 170 km/h
